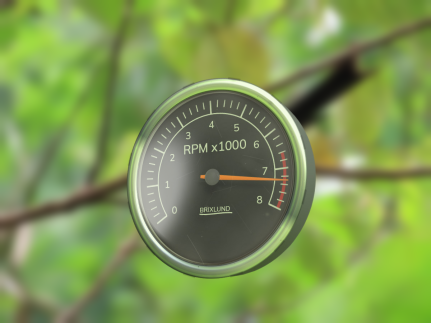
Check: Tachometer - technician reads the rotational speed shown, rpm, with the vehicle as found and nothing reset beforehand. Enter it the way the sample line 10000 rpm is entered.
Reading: 7300 rpm
